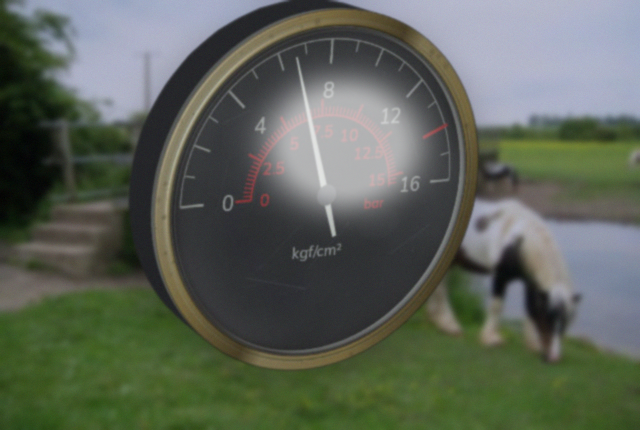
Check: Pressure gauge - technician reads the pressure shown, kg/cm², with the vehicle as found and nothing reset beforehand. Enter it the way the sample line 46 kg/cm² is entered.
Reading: 6.5 kg/cm²
